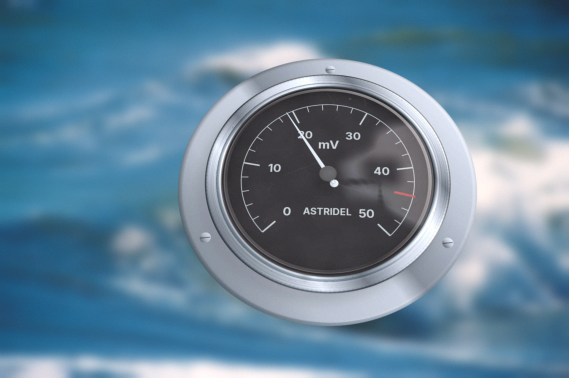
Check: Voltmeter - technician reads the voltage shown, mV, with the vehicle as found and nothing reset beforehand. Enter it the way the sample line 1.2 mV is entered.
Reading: 19 mV
